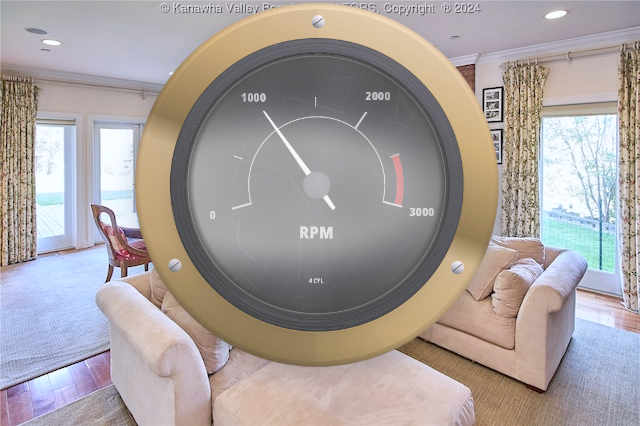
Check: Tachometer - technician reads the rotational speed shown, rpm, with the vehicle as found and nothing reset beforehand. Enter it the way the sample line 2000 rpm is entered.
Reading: 1000 rpm
